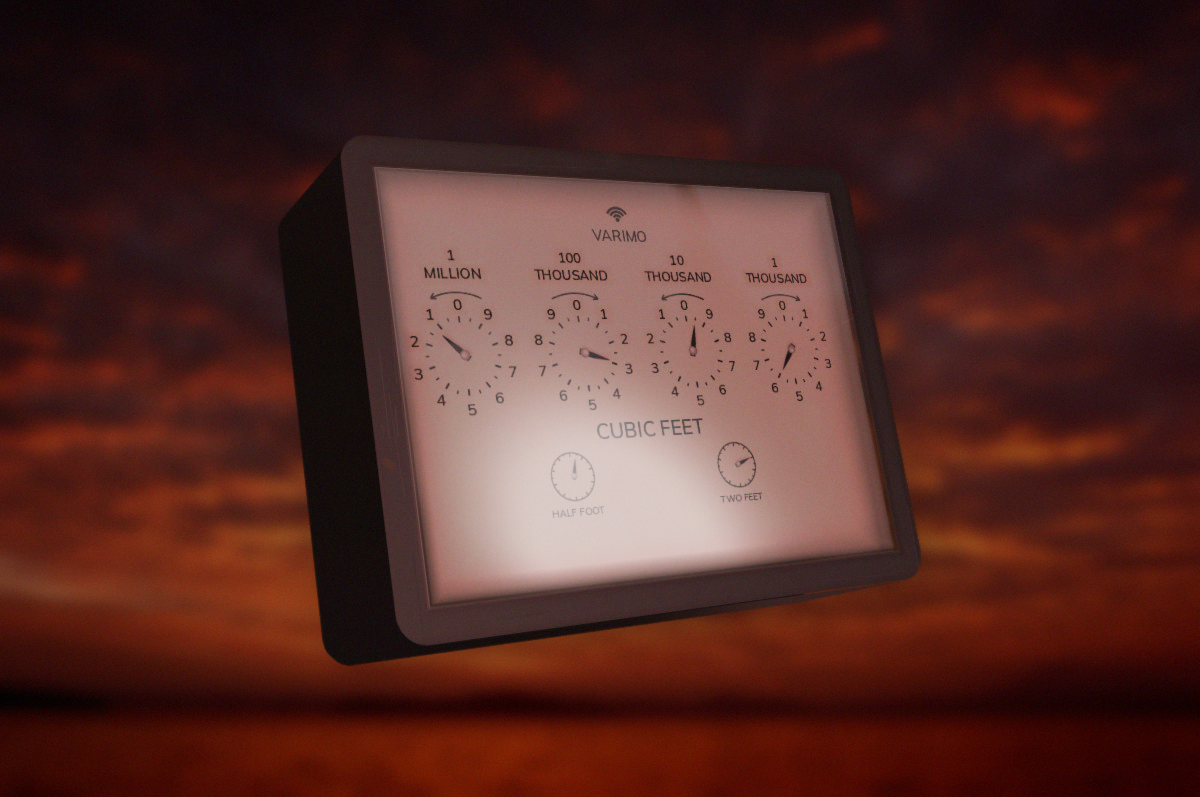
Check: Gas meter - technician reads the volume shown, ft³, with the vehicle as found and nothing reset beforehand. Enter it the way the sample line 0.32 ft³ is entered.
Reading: 129600 ft³
